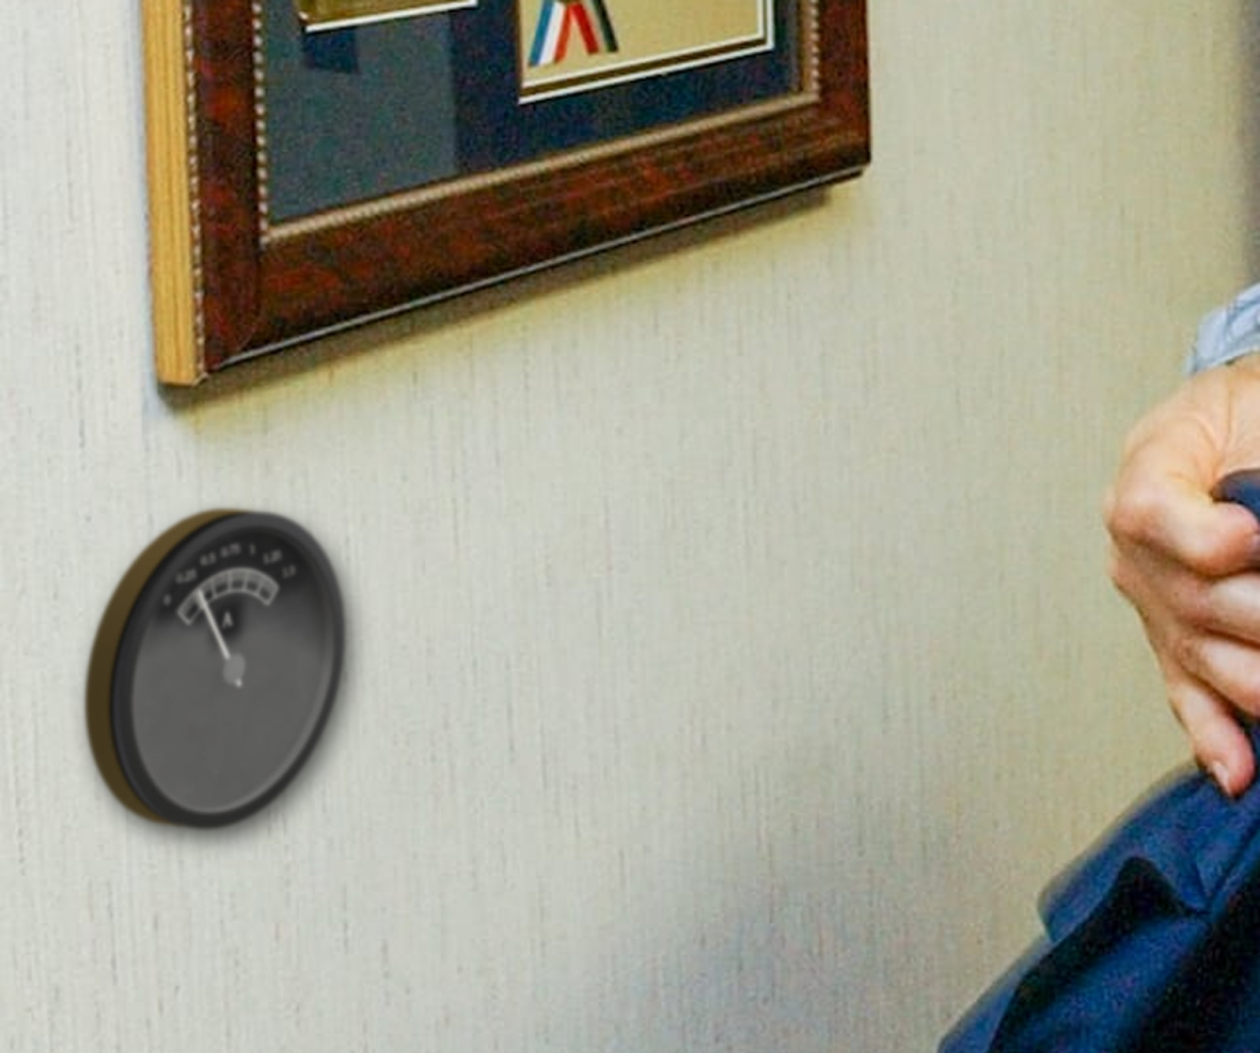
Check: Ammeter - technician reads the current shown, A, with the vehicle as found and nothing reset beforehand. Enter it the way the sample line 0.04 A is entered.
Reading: 0.25 A
